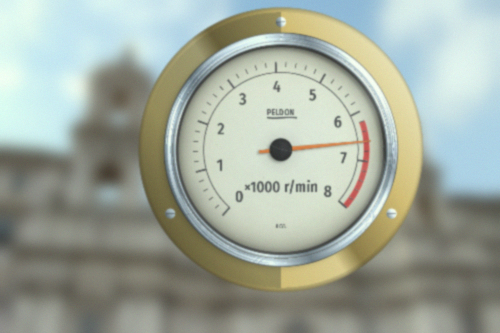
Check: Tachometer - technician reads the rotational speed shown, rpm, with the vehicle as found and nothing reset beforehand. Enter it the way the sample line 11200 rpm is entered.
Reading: 6600 rpm
